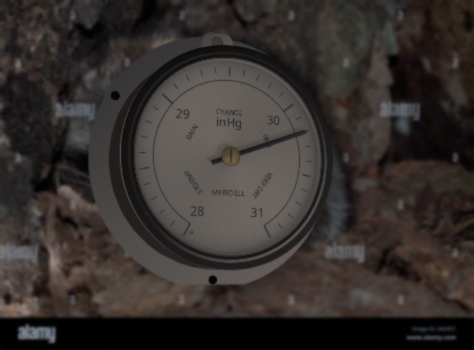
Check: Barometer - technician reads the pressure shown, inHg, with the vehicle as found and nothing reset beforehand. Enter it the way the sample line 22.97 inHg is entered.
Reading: 30.2 inHg
